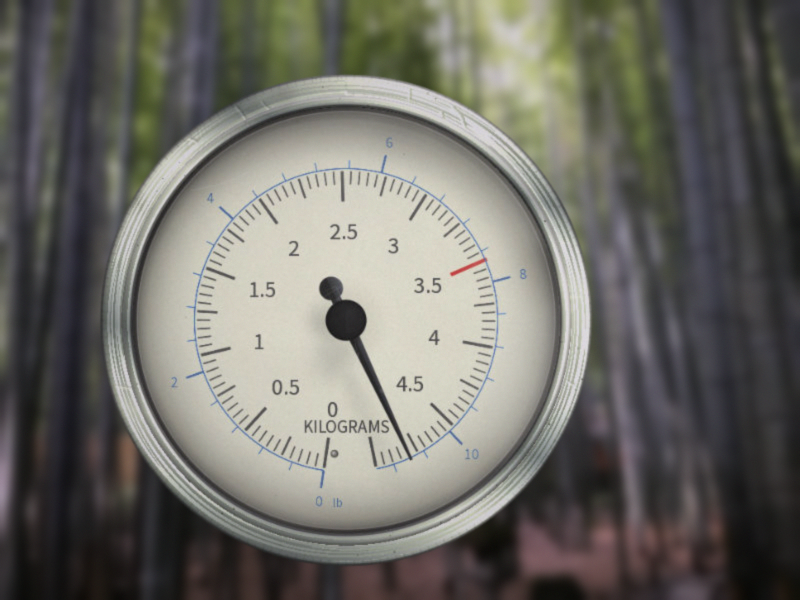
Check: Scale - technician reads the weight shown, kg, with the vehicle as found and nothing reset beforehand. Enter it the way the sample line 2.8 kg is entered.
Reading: 4.8 kg
